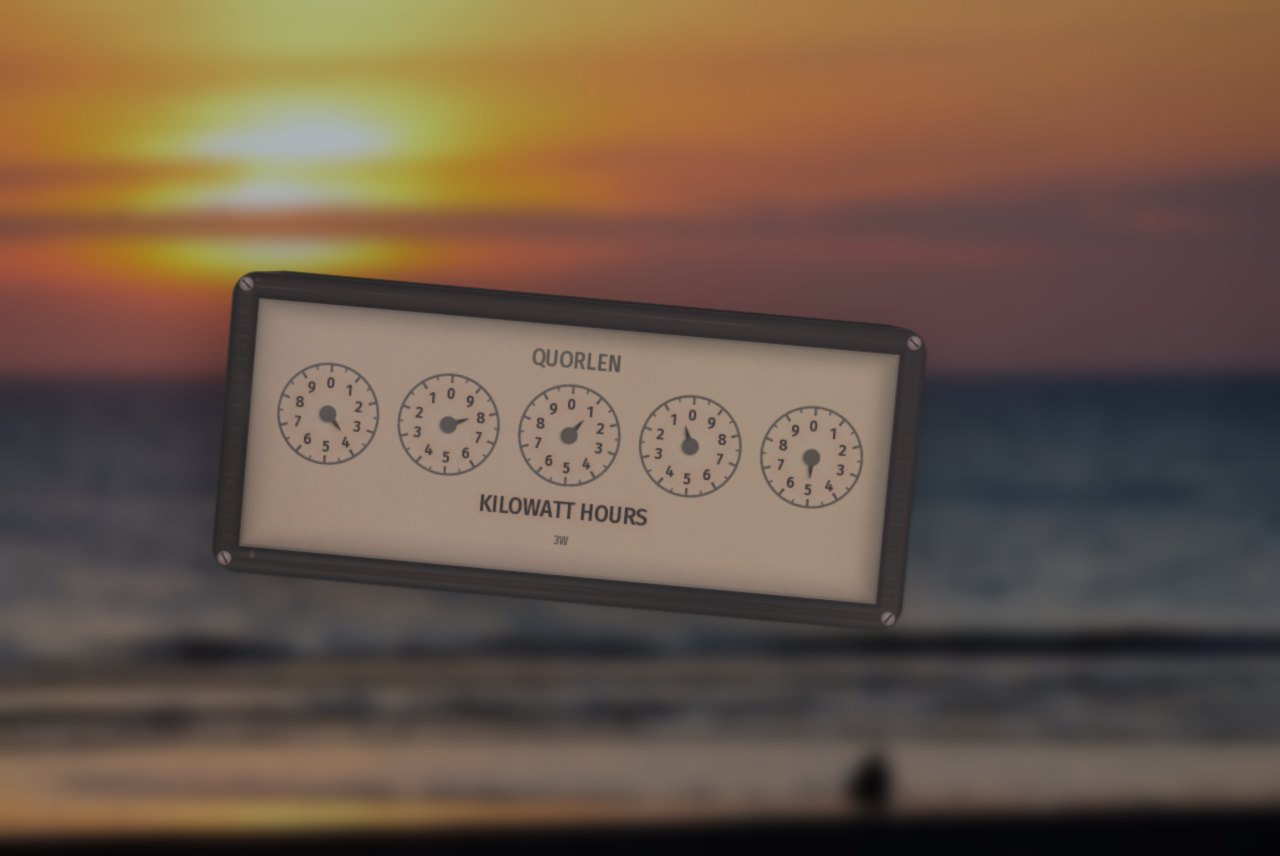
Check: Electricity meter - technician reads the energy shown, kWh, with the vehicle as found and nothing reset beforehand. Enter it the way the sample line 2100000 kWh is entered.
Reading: 38105 kWh
